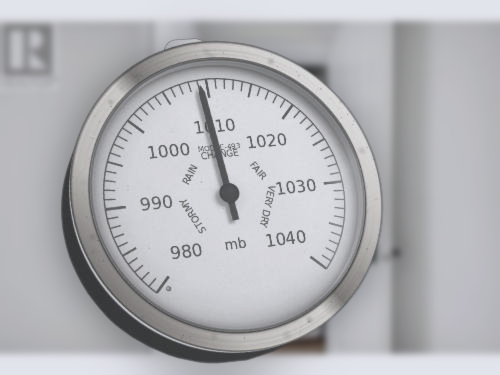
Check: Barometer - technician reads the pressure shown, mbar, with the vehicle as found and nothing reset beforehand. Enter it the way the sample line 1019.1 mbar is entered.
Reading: 1009 mbar
